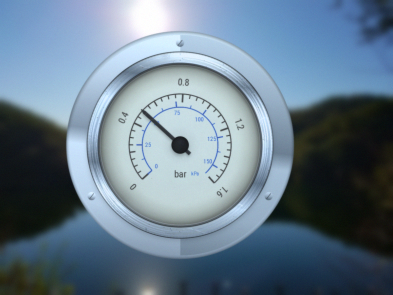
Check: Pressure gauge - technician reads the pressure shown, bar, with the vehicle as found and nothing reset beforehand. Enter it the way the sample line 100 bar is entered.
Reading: 0.5 bar
